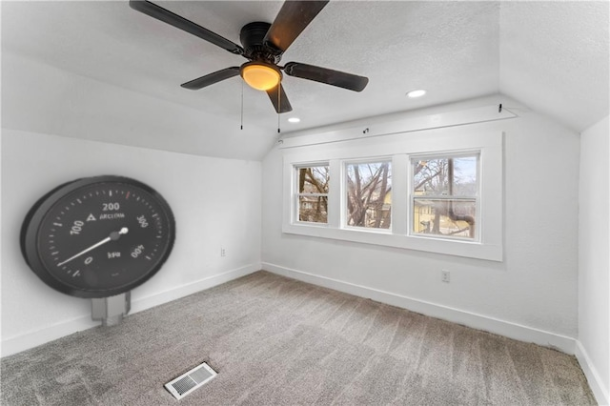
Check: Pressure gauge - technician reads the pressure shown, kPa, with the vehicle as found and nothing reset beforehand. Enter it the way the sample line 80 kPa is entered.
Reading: 30 kPa
